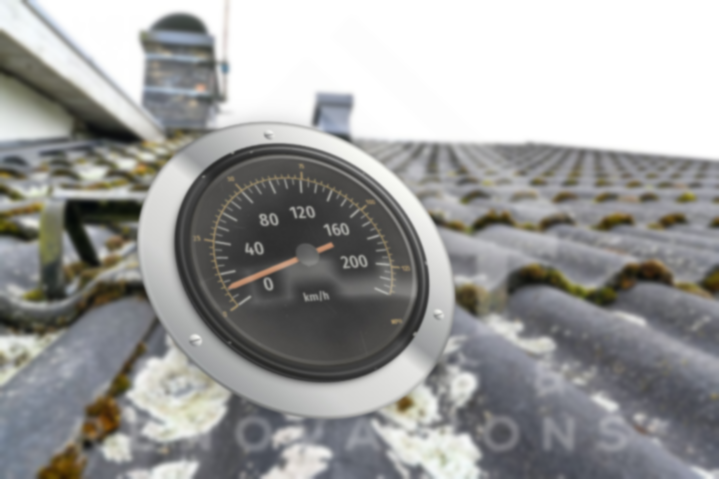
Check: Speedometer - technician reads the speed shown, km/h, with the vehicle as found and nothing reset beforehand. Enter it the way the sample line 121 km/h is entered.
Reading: 10 km/h
